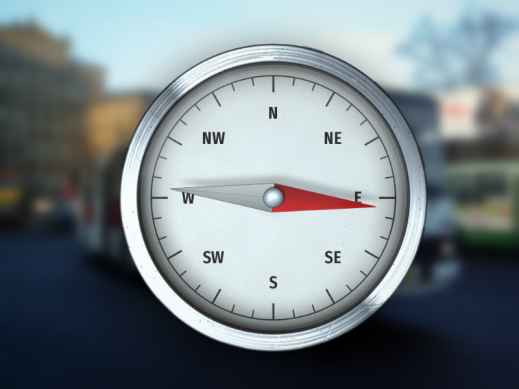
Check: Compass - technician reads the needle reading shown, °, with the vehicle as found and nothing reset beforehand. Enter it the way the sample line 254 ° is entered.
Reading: 95 °
